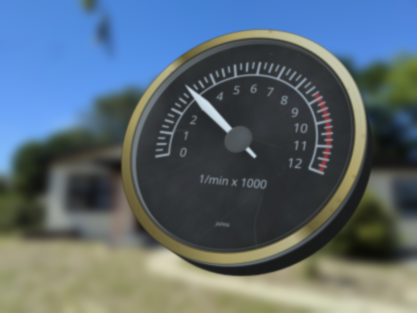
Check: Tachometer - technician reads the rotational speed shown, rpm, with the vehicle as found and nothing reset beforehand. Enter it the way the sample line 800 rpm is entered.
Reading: 3000 rpm
